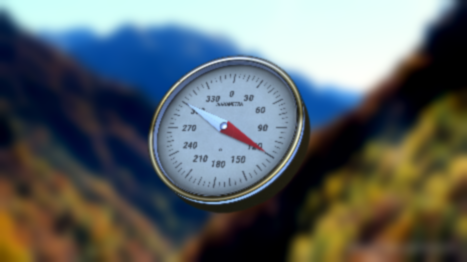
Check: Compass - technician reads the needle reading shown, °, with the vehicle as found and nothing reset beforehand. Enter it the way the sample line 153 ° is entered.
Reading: 120 °
